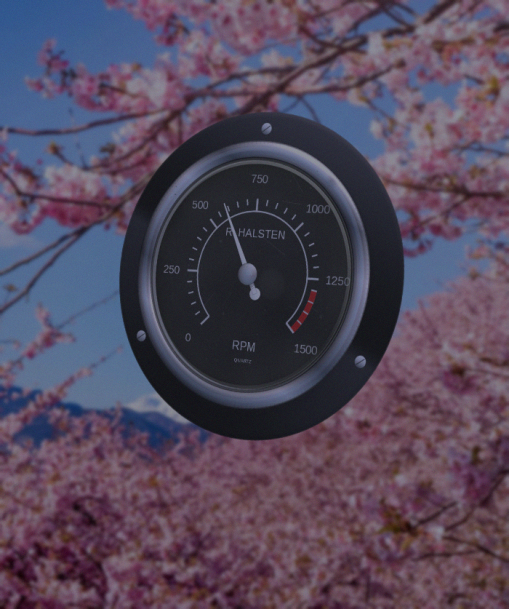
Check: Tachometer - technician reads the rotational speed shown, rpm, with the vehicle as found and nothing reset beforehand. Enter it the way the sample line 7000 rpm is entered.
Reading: 600 rpm
